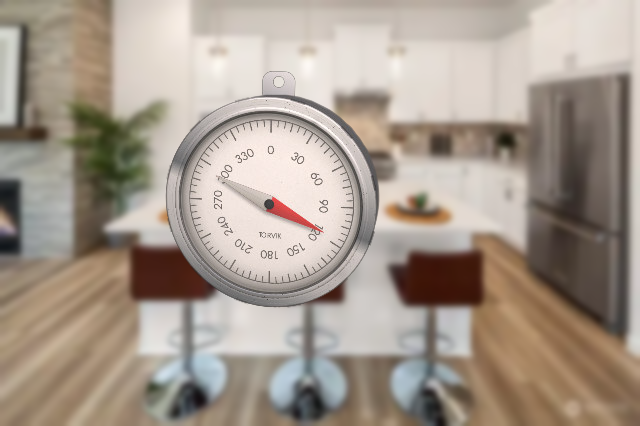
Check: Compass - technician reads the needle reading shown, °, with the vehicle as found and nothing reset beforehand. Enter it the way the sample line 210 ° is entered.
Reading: 115 °
